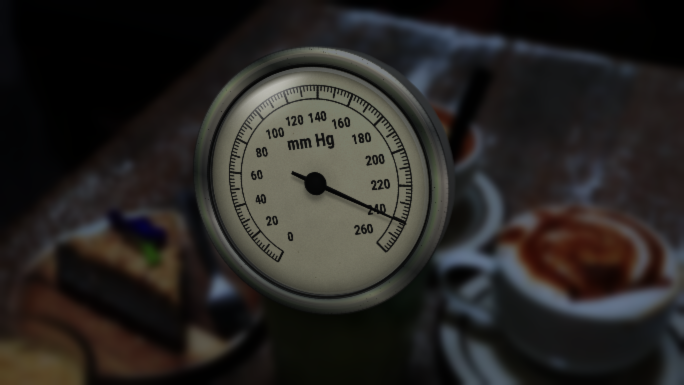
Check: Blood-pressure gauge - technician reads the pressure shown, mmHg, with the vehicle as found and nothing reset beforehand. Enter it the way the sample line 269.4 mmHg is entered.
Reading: 240 mmHg
